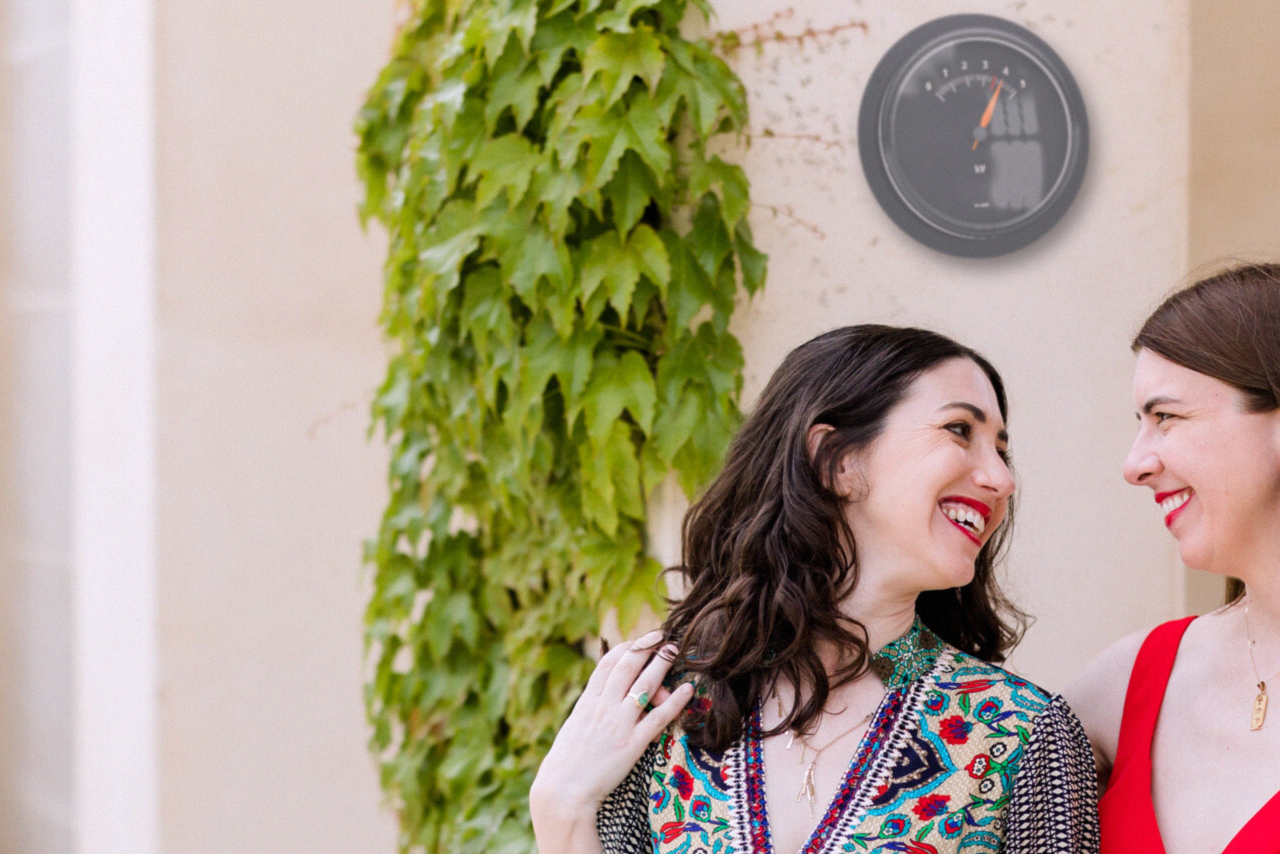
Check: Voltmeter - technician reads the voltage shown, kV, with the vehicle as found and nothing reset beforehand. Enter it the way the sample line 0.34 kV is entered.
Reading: 4 kV
